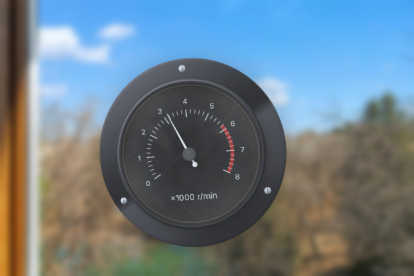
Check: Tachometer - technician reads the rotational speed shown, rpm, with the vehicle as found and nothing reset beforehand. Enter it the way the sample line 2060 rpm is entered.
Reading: 3200 rpm
